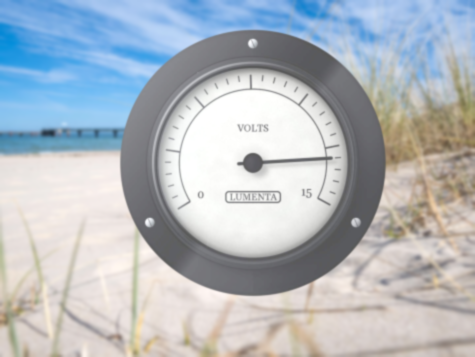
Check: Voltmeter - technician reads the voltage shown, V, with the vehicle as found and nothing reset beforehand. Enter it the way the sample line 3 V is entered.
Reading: 13 V
